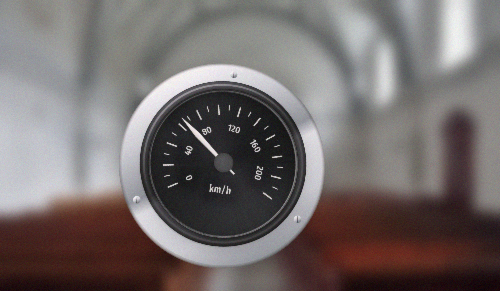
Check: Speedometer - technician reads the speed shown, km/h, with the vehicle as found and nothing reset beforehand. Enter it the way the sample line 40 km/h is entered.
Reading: 65 km/h
